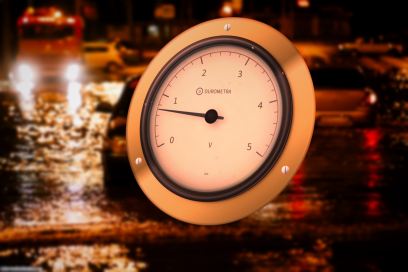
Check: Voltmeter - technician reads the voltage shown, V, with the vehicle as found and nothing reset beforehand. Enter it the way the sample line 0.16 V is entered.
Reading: 0.7 V
